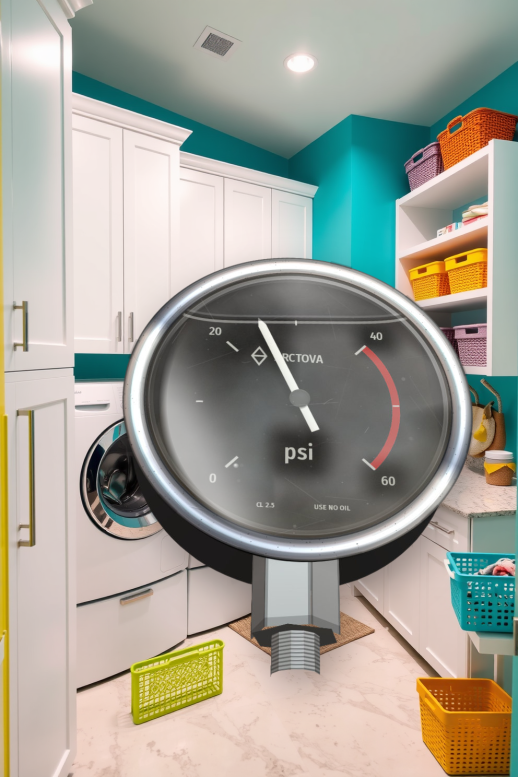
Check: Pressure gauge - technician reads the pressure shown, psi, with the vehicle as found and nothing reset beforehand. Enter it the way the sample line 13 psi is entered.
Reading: 25 psi
